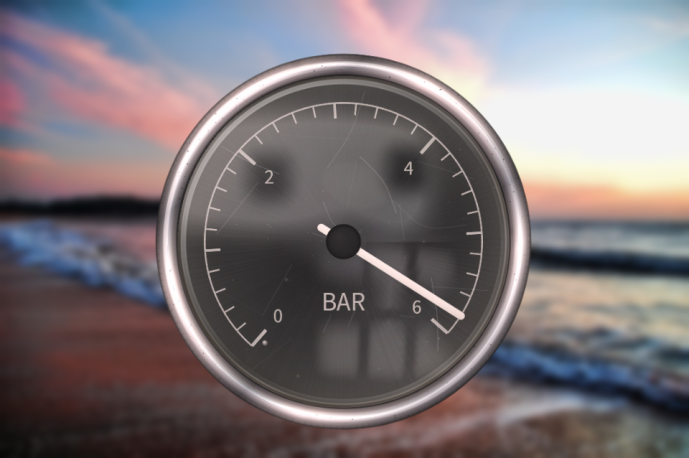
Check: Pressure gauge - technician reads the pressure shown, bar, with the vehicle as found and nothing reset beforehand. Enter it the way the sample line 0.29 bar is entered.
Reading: 5.8 bar
